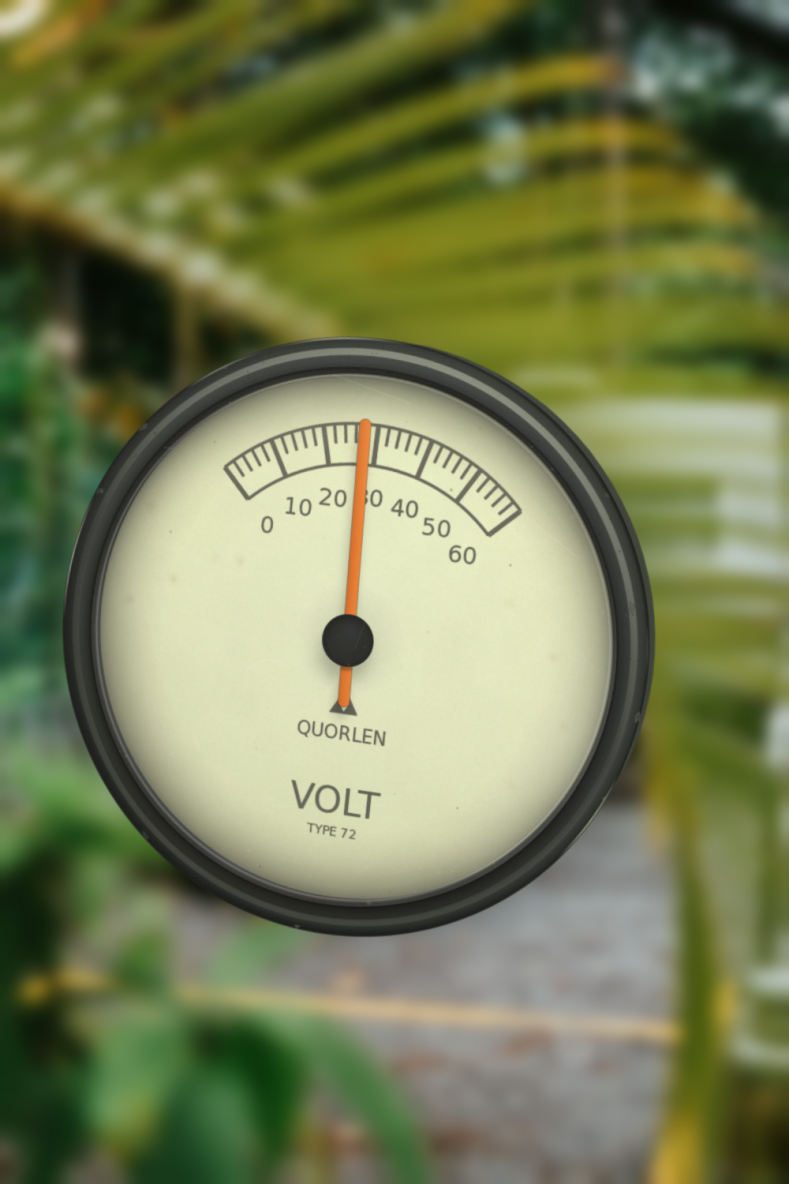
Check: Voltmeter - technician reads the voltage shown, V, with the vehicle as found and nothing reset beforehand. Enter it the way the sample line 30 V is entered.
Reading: 28 V
